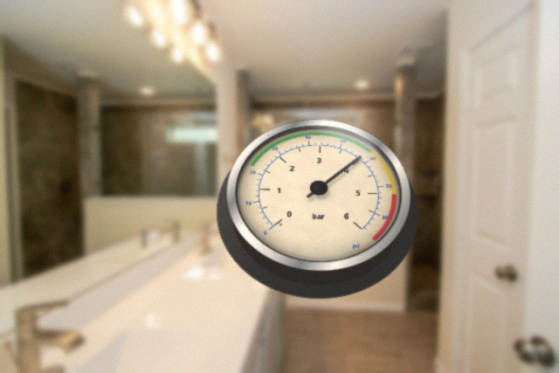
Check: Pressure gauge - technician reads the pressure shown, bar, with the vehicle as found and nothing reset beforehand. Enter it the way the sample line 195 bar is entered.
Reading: 4 bar
